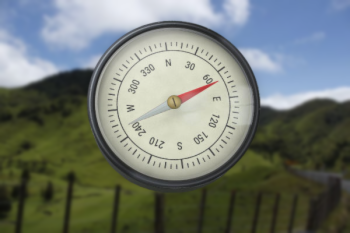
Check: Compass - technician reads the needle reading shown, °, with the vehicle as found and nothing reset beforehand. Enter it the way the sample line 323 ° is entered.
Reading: 70 °
